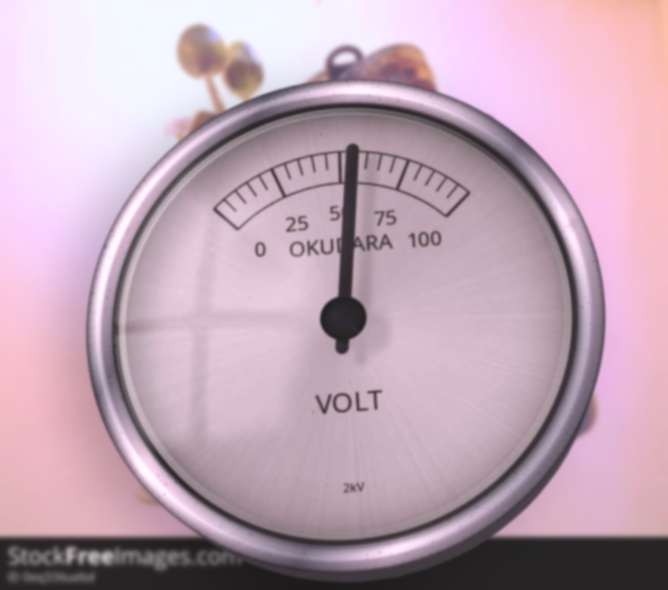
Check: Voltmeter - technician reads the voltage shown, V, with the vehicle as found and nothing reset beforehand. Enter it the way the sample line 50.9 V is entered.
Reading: 55 V
